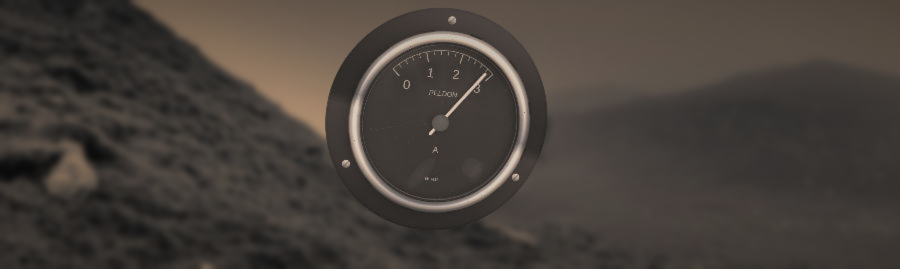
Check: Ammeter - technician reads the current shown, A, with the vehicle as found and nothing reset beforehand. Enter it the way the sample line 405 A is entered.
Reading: 2.8 A
